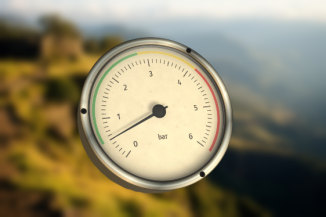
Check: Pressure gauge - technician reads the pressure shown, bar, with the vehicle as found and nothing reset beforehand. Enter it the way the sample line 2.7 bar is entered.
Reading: 0.5 bar
